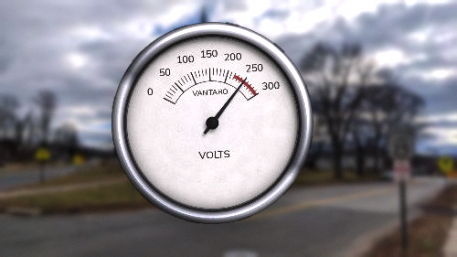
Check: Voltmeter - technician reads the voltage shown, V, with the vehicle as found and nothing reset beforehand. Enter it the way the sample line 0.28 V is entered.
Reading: 250 V
